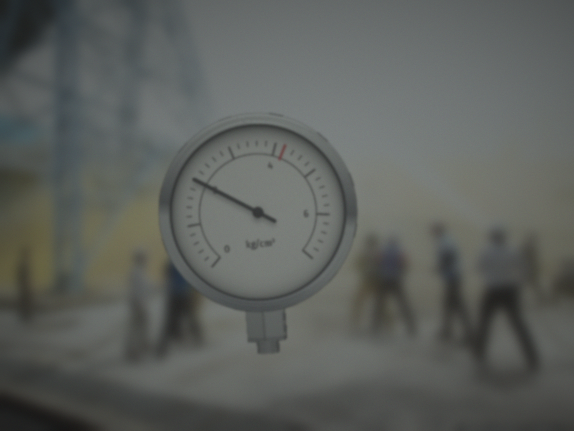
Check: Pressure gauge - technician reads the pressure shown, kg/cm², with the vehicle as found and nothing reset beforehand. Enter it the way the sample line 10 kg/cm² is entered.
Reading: 2 kg/cm²
